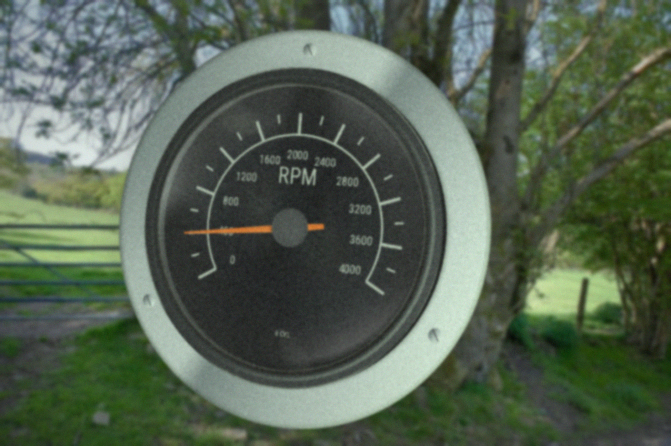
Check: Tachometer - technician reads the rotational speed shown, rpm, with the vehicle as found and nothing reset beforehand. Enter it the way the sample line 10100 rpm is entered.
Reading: 400 rpm
